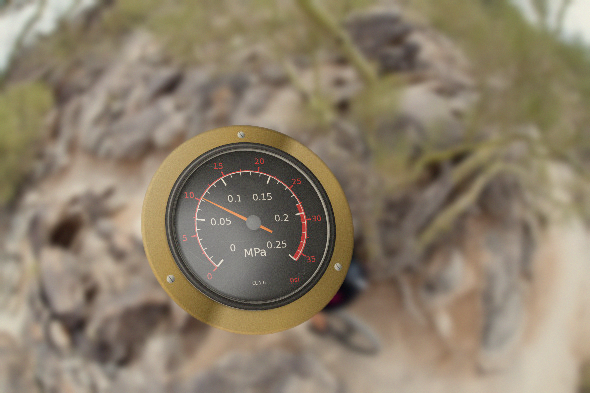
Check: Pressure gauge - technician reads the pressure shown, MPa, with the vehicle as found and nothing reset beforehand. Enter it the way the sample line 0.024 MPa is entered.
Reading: 0.07 MPa
